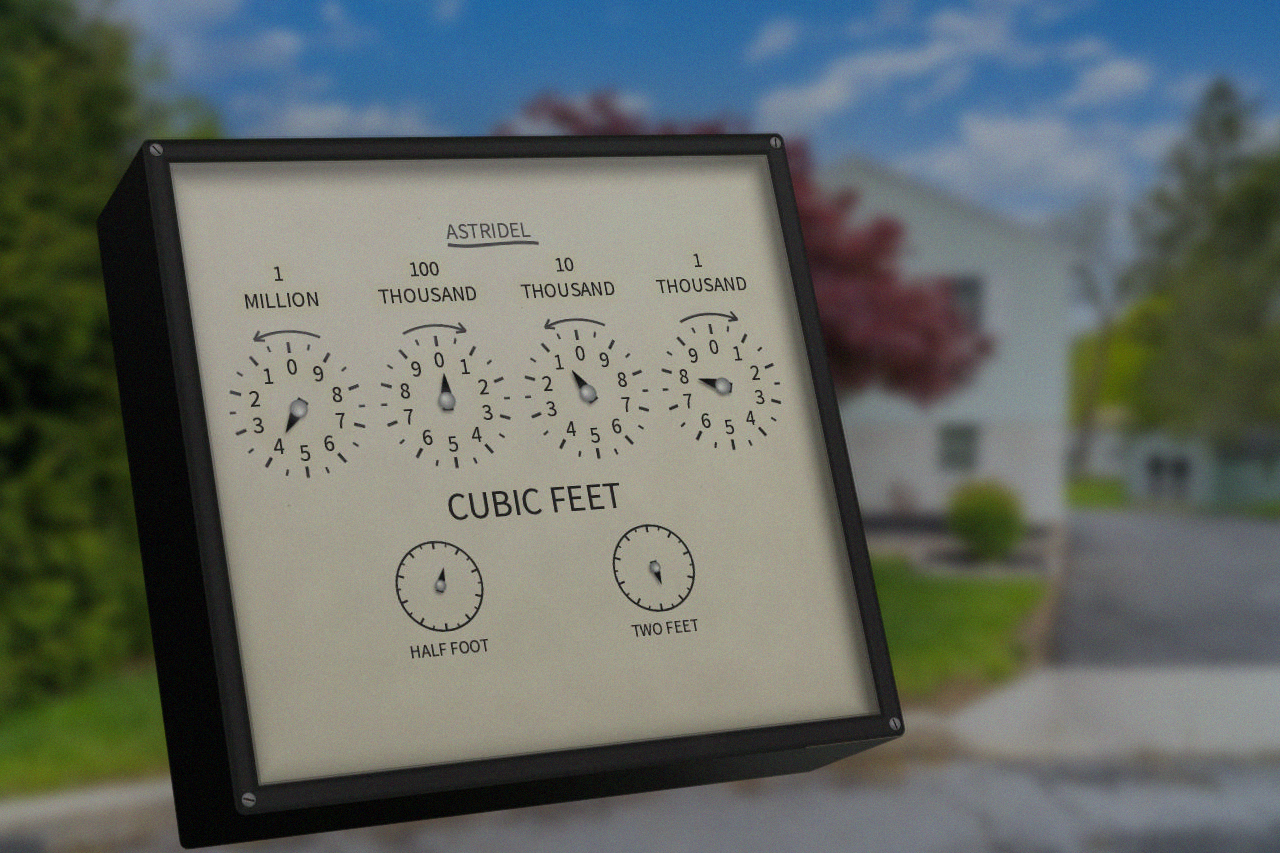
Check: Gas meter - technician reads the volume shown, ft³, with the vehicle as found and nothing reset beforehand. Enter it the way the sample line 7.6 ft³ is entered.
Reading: 400800 ft³
